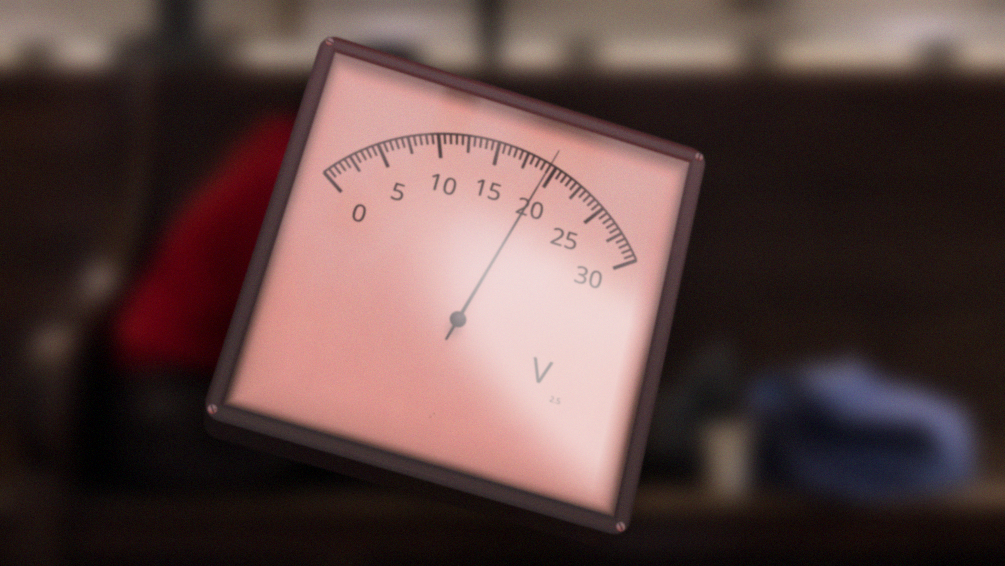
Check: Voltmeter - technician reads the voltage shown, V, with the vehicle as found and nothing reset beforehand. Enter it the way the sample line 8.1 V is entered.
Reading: 19.5 V
